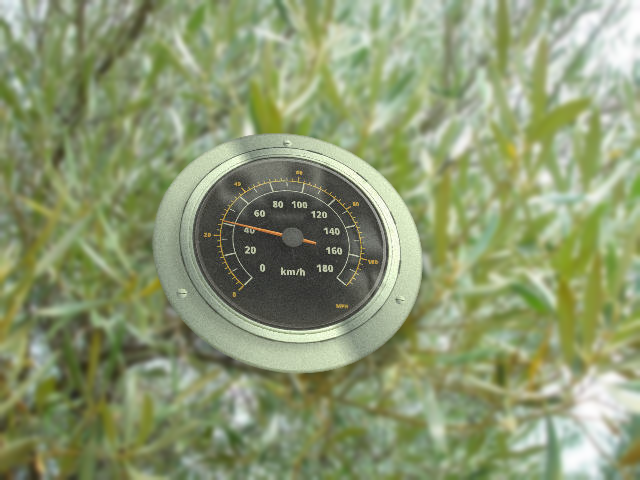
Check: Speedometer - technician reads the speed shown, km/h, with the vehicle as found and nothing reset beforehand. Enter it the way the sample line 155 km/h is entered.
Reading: 40 km/h
